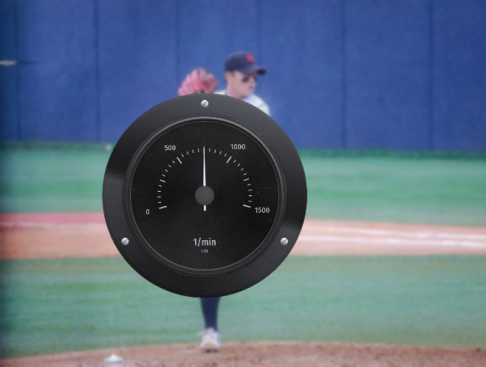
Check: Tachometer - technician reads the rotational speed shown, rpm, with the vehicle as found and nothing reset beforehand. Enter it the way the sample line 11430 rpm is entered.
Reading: 750 rpm
